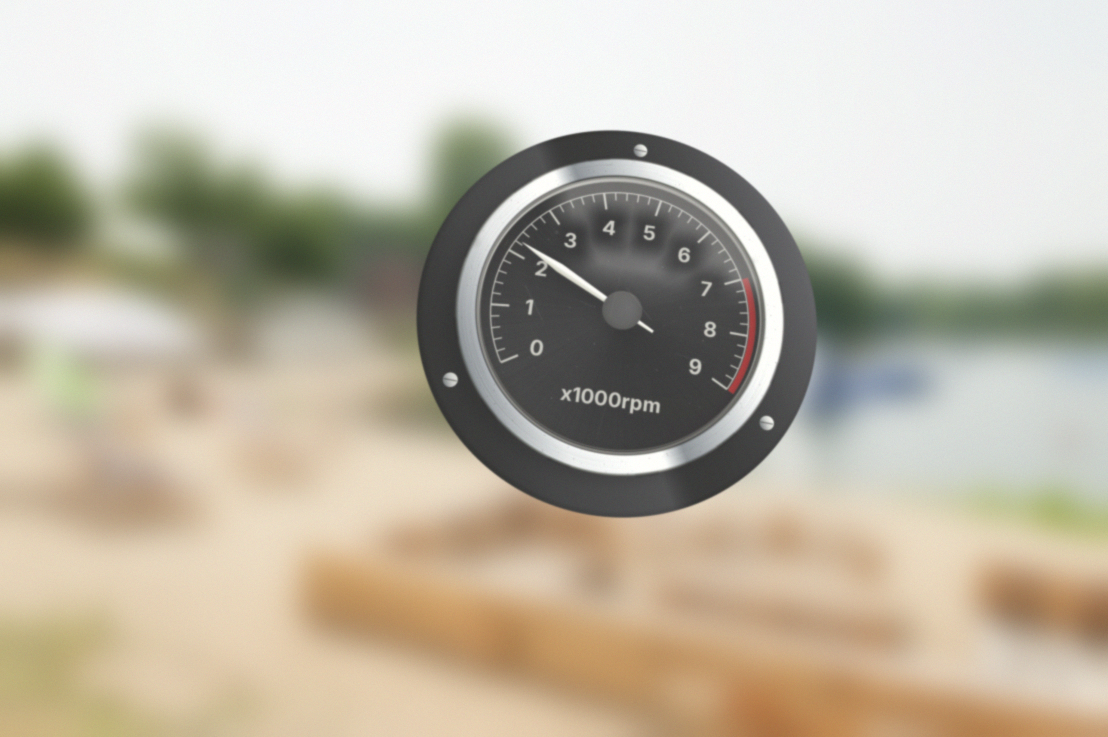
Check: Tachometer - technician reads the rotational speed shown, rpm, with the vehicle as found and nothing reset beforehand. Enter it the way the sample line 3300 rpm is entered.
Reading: 2200 rpm
